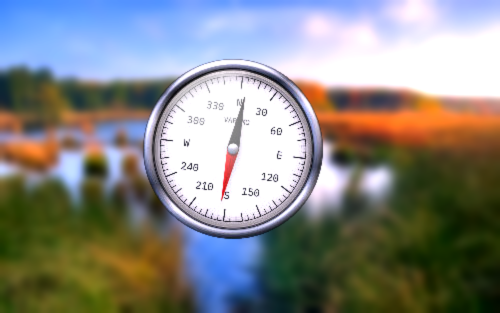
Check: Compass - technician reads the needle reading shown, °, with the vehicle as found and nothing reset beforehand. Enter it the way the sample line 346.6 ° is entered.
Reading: 185 °
